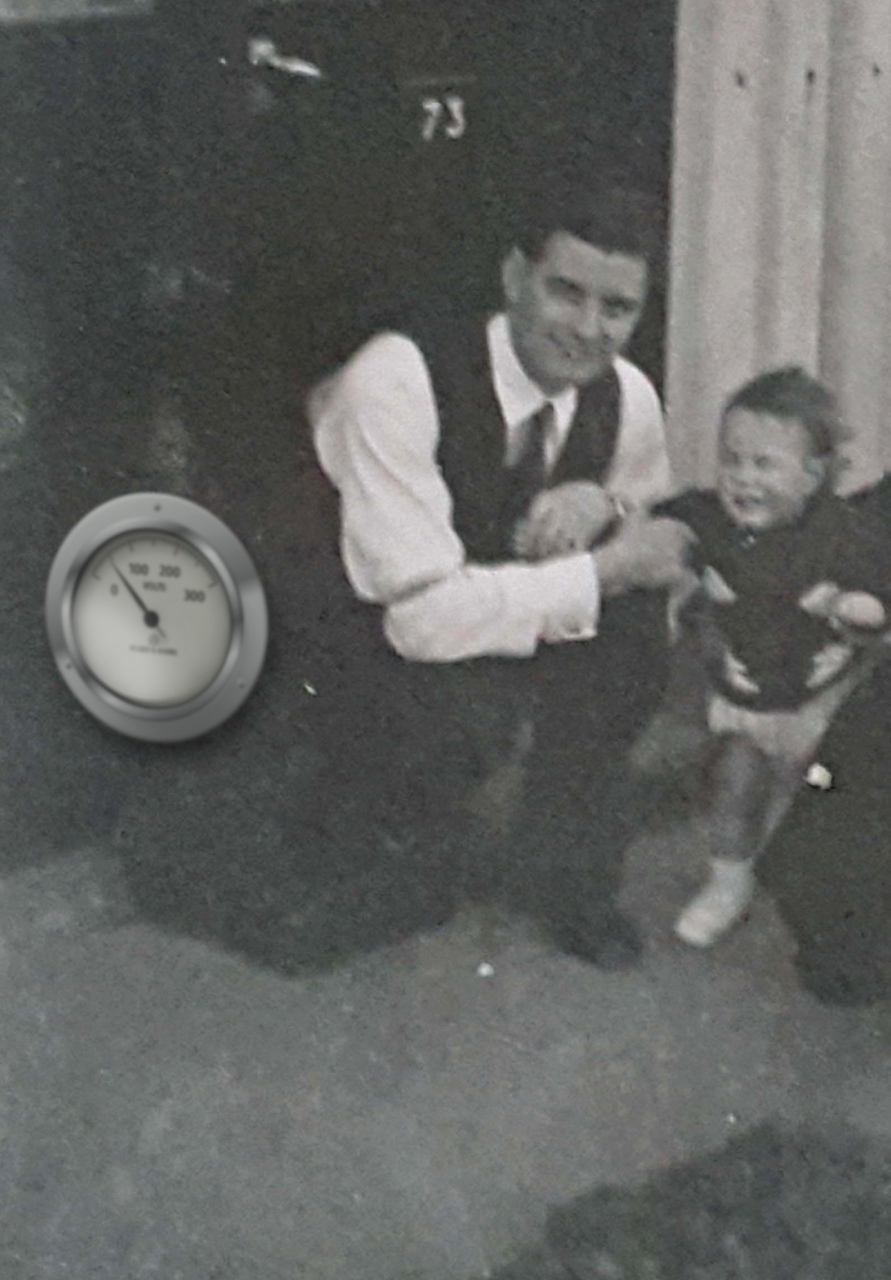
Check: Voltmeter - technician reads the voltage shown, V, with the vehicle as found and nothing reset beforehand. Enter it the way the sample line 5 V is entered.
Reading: 50 V
